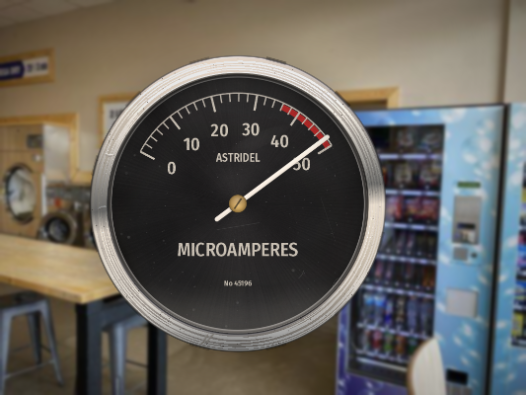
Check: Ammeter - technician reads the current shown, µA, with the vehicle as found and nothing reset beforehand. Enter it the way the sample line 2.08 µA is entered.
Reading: 48 µA
